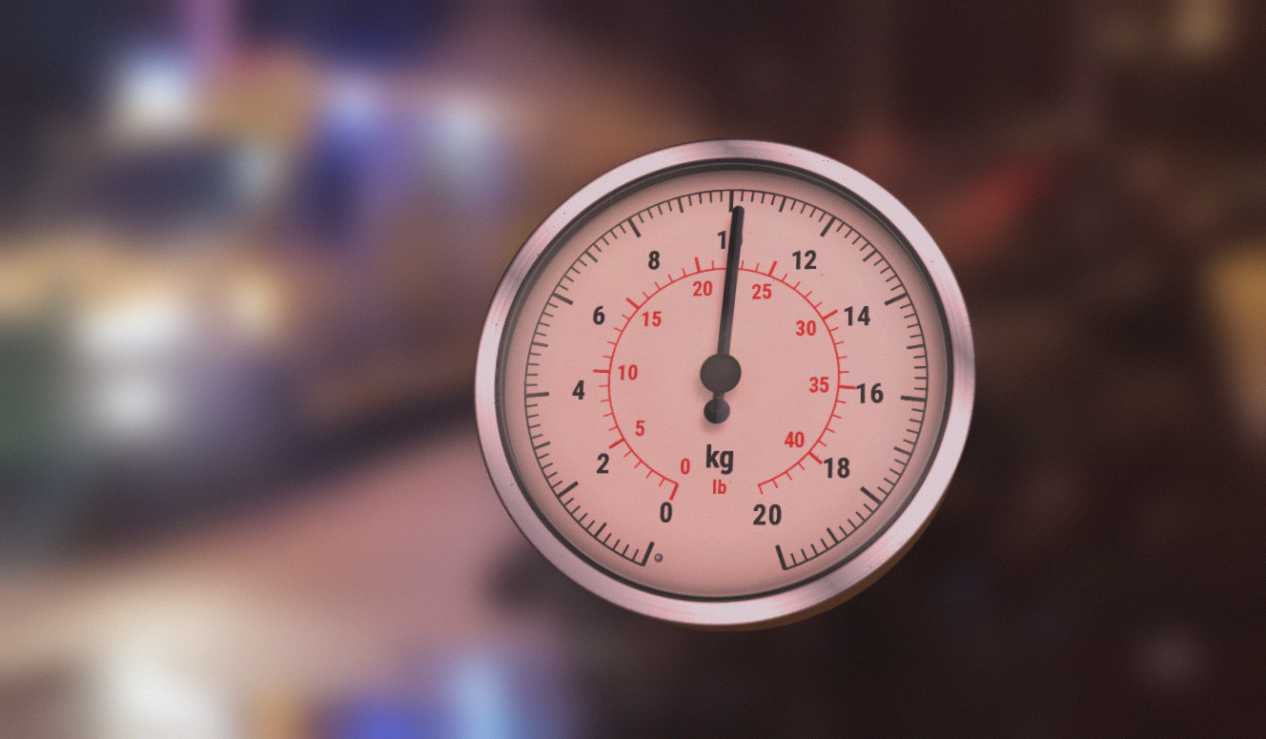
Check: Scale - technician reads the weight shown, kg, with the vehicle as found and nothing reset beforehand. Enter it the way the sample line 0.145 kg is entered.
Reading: 10.2 kg
